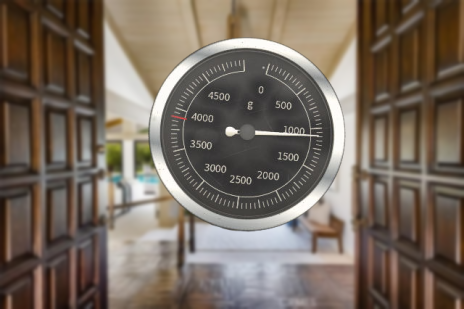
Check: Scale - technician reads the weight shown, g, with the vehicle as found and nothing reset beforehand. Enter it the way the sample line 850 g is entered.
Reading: 1100 g
